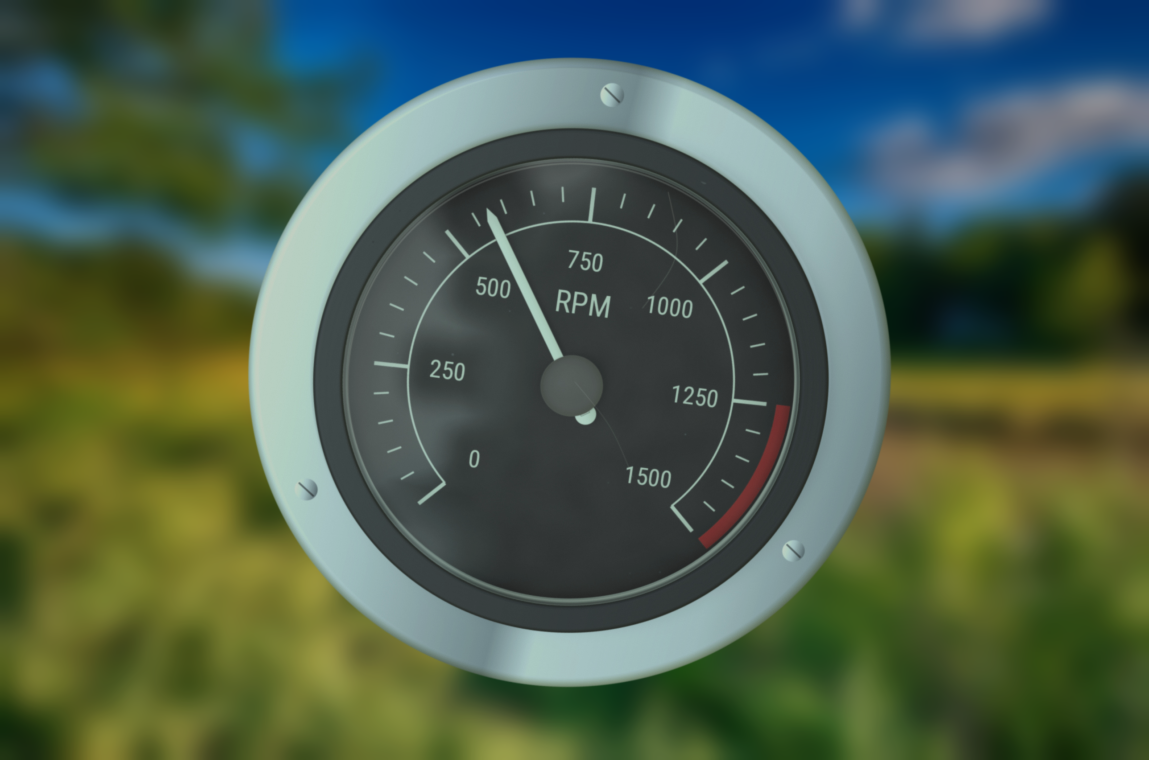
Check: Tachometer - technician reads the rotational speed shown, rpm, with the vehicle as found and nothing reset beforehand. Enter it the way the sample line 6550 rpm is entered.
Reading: 575 rpm
